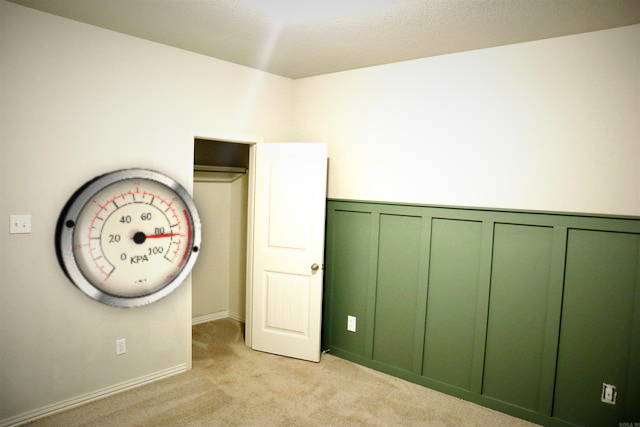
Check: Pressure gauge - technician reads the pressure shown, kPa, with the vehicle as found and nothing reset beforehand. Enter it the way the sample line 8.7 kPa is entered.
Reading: 85 kPa
